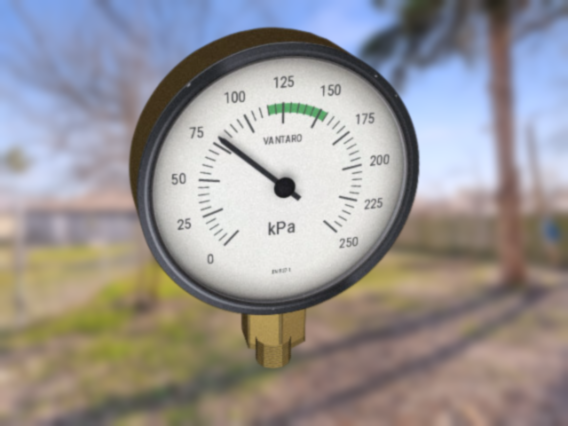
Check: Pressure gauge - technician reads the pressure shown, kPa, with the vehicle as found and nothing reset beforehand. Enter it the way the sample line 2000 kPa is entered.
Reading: 80 kPa
